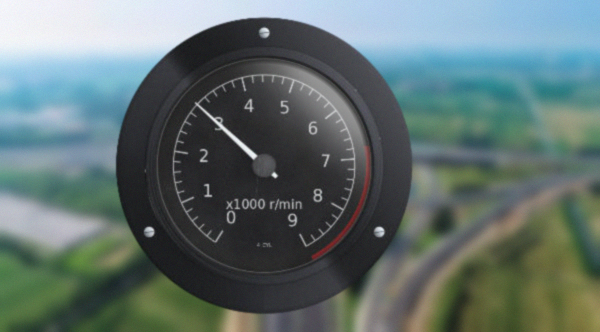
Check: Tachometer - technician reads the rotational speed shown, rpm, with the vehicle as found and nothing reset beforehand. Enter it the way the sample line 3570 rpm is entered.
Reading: 3000 rpm
